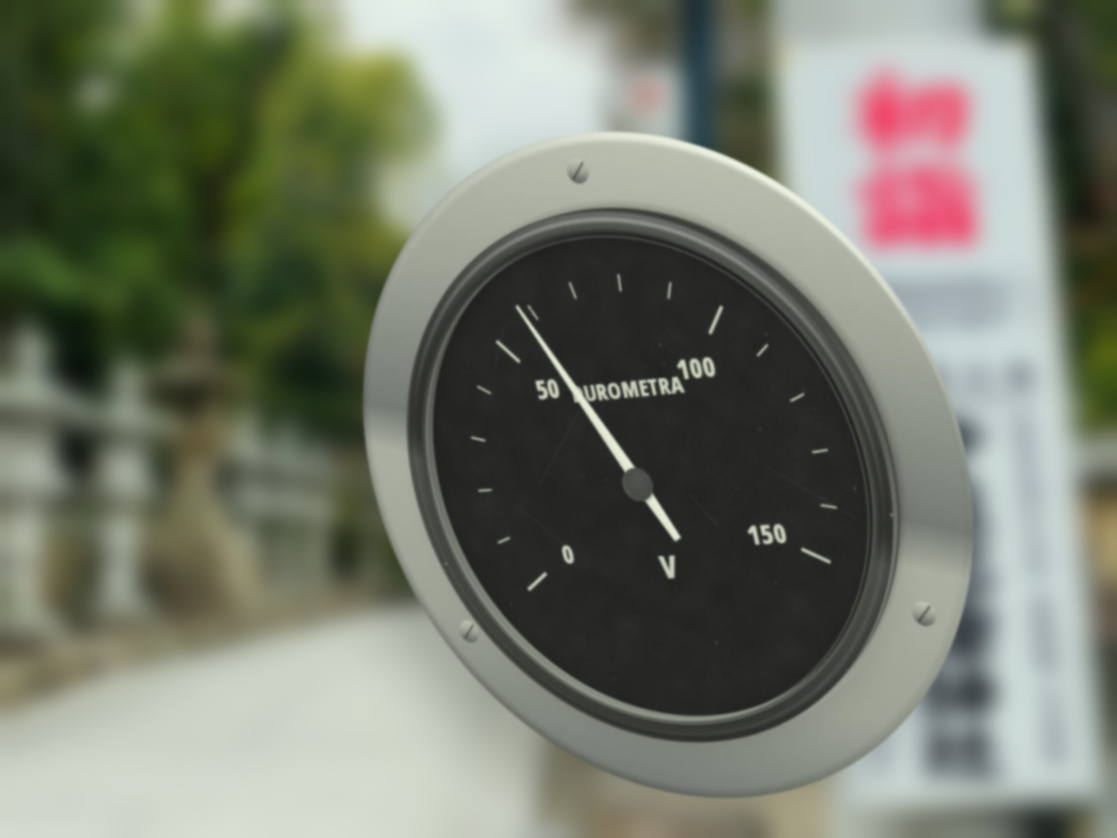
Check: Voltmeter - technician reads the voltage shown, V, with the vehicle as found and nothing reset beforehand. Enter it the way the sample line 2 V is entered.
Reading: 60 V
